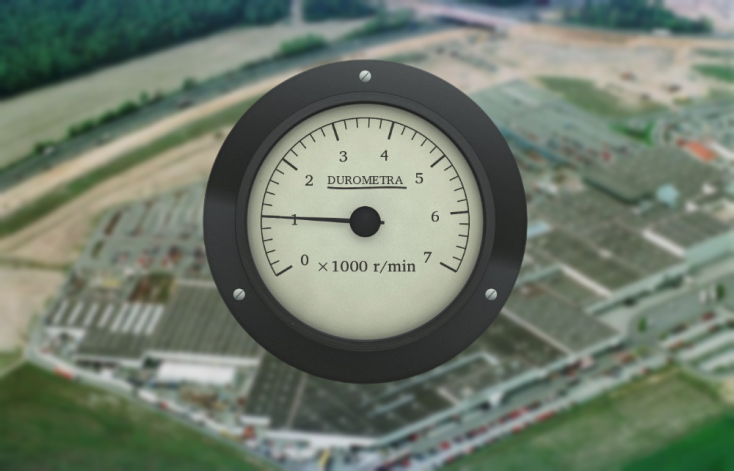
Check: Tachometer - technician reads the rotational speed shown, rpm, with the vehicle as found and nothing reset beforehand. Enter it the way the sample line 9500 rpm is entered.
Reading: 1000 rpm
